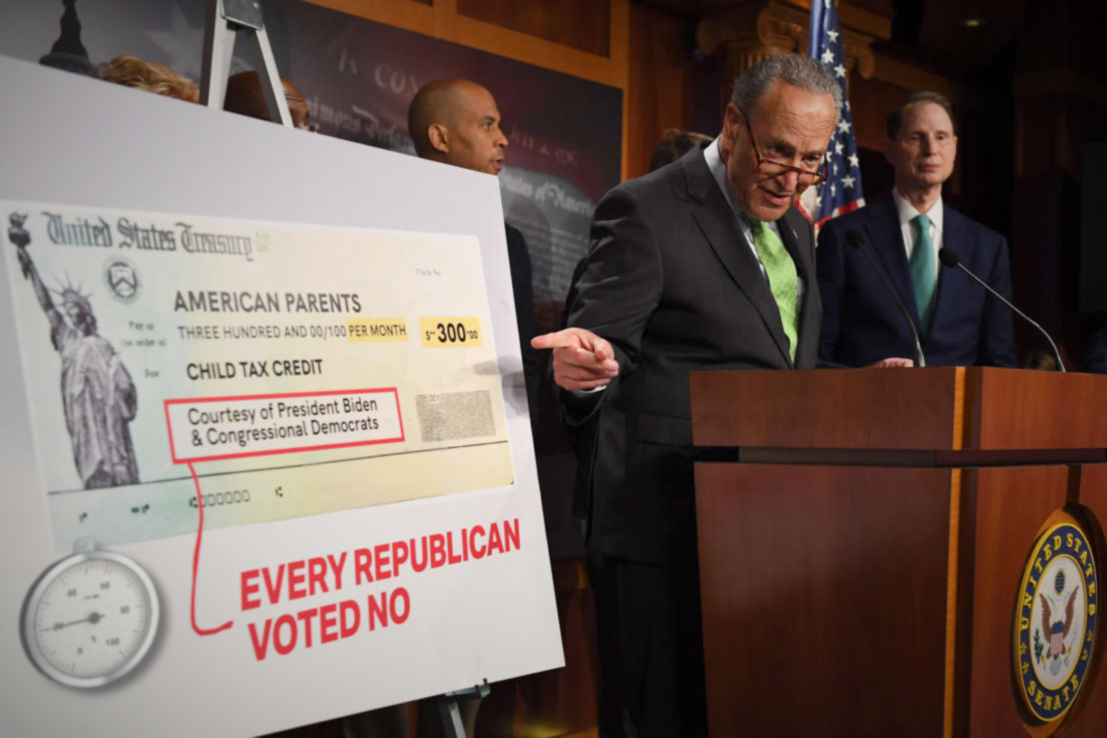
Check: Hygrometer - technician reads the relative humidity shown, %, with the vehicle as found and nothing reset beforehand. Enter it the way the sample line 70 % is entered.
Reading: 20 %
